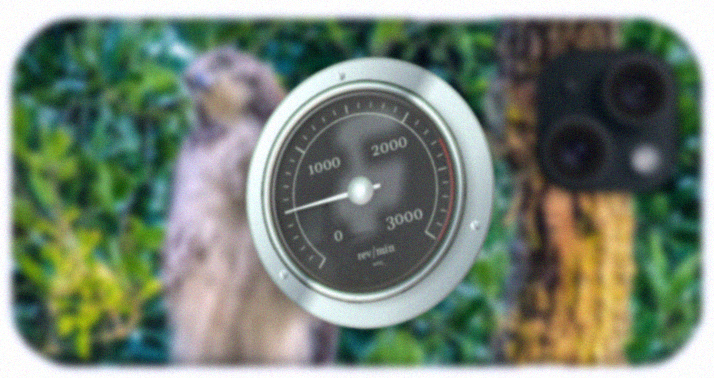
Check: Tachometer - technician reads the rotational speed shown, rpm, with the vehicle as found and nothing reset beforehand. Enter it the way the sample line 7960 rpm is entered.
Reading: 500 rpm
